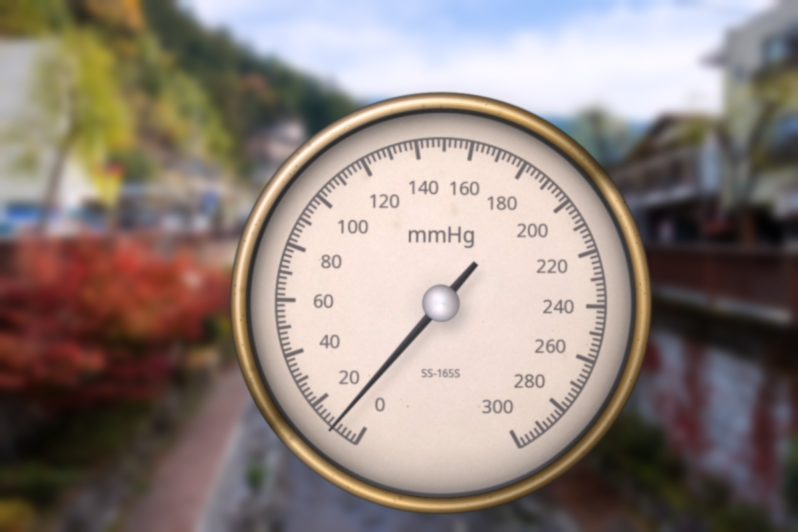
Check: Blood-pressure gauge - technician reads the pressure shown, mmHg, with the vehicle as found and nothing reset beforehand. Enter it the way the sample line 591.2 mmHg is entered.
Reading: 10 mmHg
